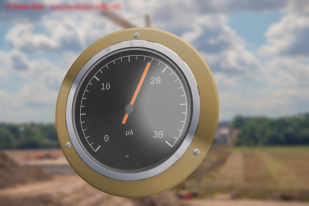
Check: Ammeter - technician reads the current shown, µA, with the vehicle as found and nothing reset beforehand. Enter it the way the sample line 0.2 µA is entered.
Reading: 18 µA
